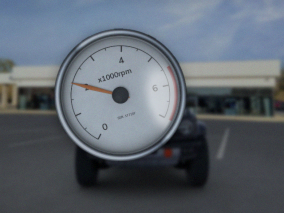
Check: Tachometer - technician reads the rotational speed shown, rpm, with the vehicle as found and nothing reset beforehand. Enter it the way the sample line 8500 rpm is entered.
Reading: 2000 rpm
